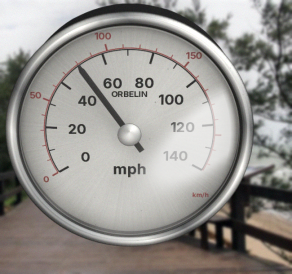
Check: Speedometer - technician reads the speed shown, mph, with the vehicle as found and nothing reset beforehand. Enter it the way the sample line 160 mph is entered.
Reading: 50 mph
